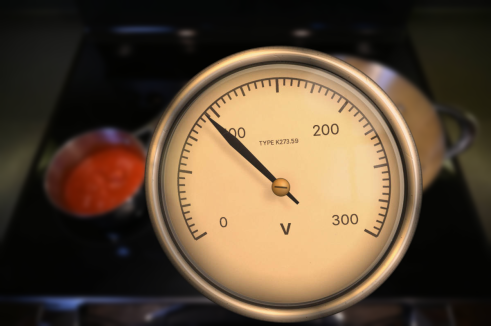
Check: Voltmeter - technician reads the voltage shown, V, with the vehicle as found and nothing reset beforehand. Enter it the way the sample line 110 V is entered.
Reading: 95 V
